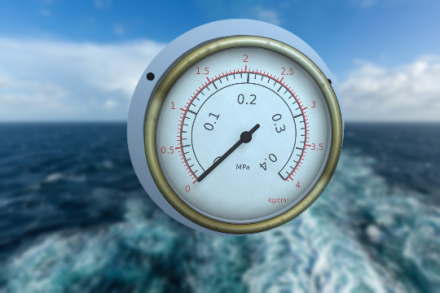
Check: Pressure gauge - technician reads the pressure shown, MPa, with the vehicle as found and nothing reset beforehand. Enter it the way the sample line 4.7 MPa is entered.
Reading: 0 MPa
